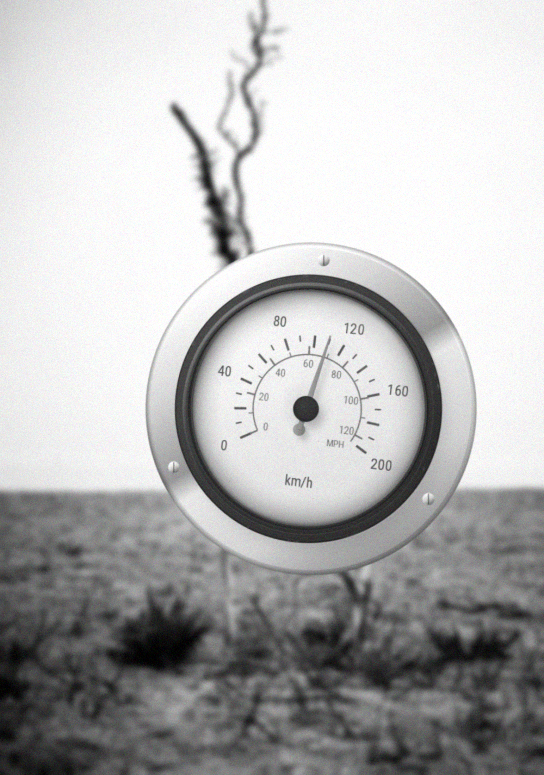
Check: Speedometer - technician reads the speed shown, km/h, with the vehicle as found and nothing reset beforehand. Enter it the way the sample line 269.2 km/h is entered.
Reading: 110 km/h
